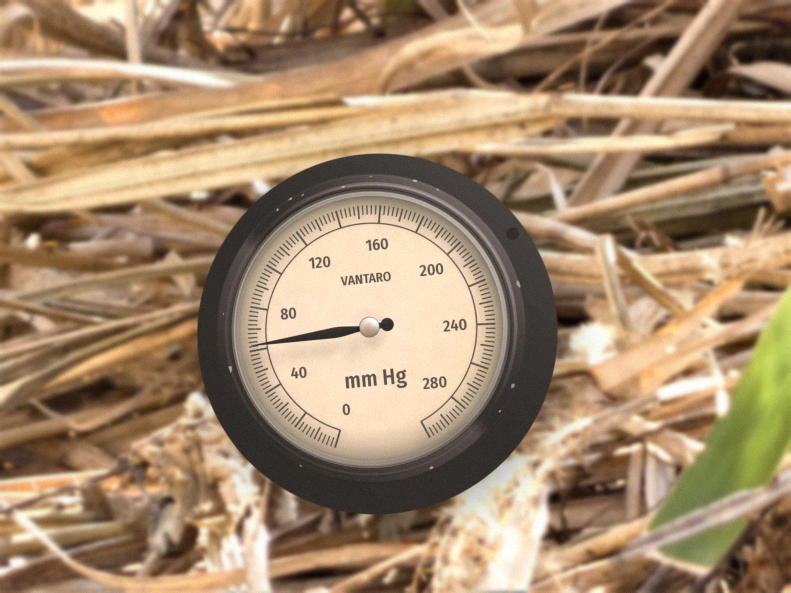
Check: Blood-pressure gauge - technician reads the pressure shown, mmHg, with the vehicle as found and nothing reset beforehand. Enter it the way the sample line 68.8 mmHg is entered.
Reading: 62 mmHg
